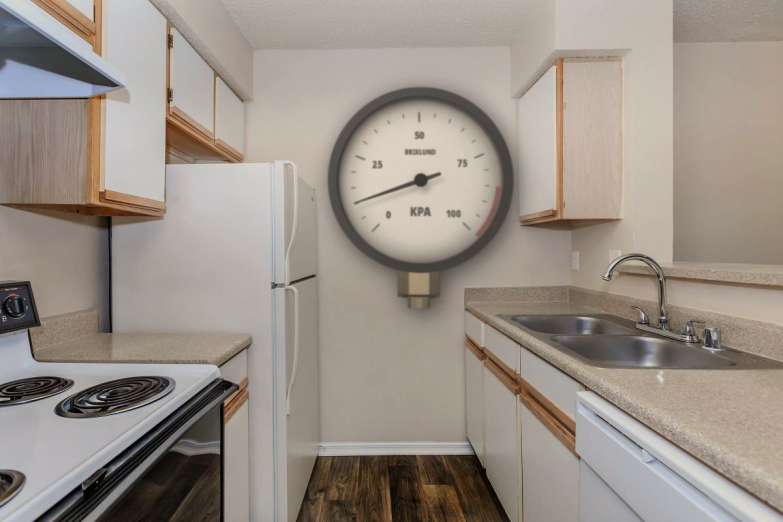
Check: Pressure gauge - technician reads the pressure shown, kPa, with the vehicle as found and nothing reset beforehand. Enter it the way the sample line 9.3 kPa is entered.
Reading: 10 kPa
